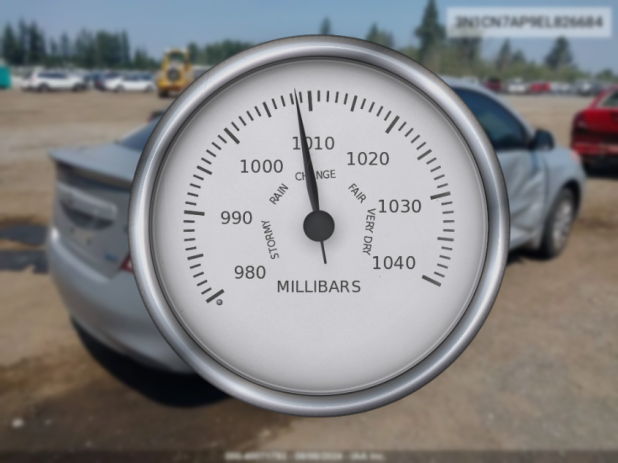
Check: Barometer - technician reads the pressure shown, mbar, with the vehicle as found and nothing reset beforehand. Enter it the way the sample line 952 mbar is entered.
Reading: 1008.5 mbar
